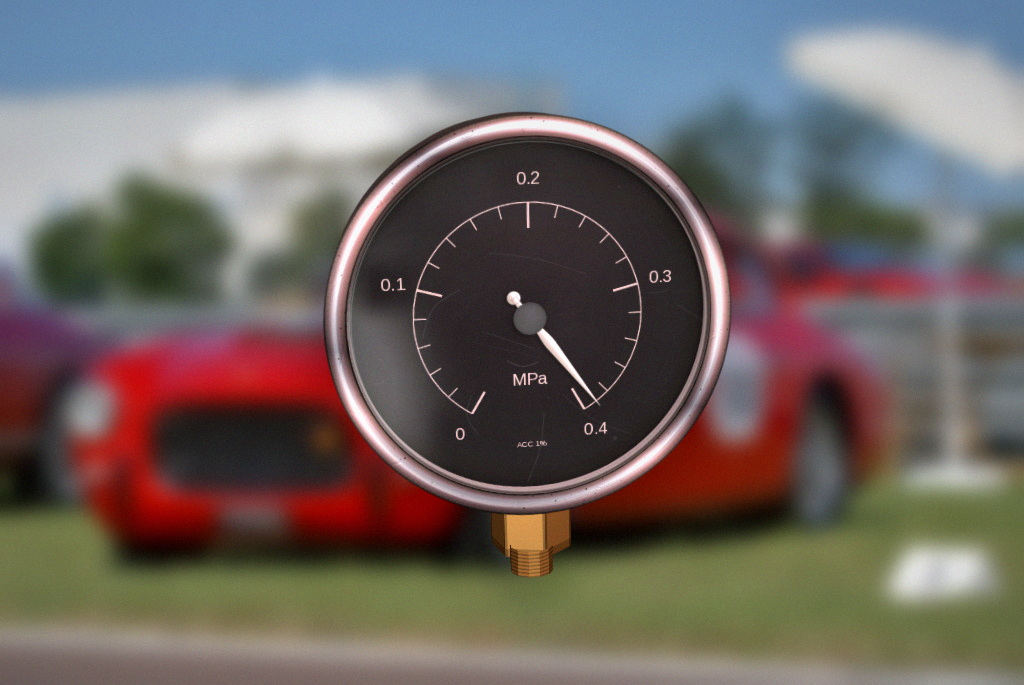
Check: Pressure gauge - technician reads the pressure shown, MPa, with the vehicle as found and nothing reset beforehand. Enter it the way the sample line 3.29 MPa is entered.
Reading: 0.39 MPa
